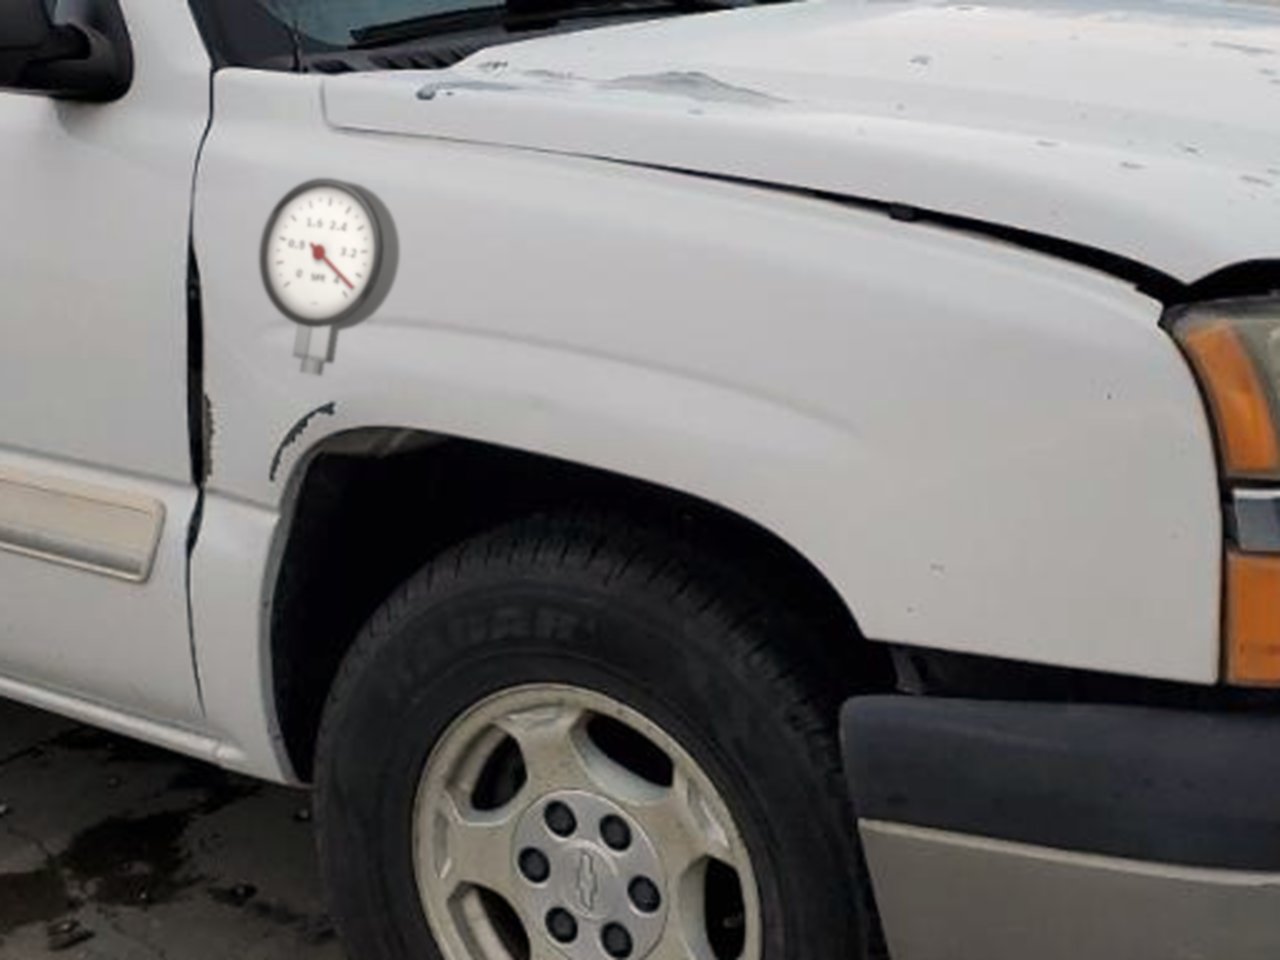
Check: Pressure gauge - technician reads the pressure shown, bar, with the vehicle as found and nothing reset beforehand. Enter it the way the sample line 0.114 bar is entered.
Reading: 3.8 bar
